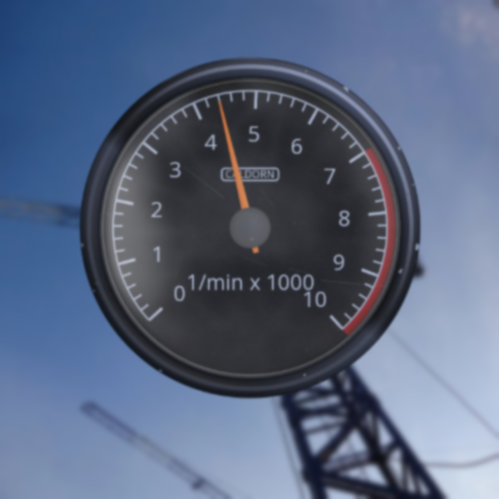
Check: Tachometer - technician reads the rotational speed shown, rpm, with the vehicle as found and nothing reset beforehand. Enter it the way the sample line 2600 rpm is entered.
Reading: 4400 rpm
